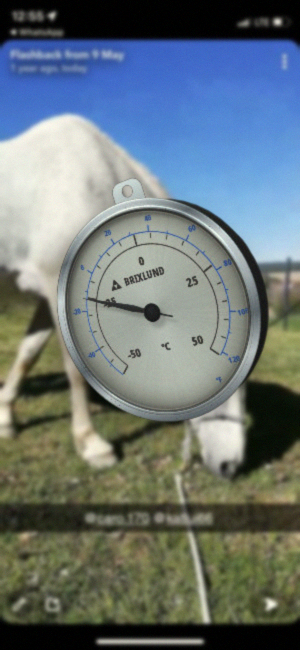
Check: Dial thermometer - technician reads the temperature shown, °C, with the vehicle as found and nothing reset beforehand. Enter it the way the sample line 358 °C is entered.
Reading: -25 °C
